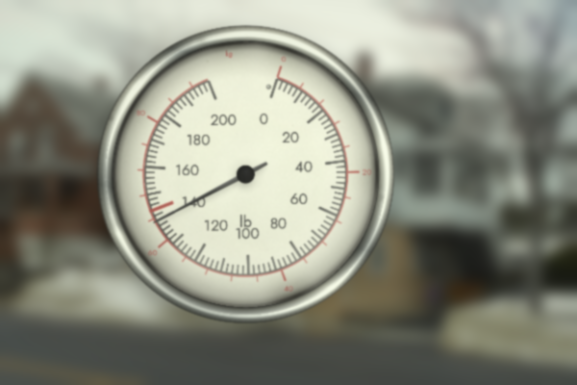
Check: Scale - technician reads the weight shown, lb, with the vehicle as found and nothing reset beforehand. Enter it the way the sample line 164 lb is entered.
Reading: 140 lb
